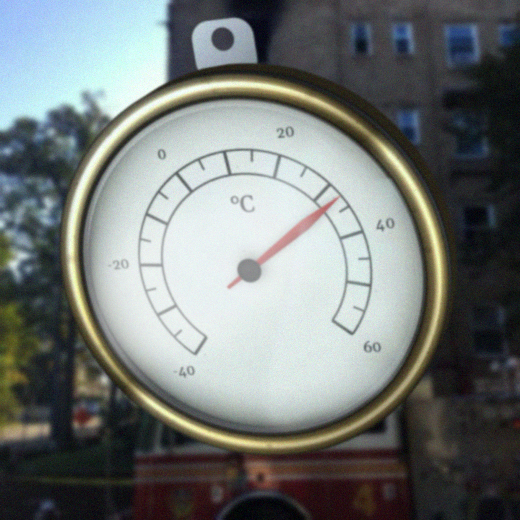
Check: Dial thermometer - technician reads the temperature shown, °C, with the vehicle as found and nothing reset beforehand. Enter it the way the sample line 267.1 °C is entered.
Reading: 32.5 °C
